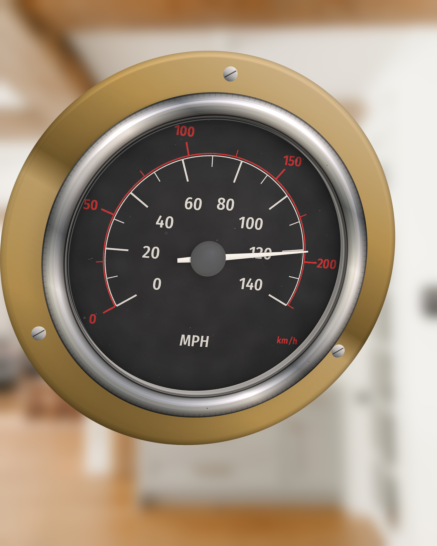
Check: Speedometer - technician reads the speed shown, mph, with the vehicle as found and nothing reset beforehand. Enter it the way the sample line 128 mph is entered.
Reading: 120 mph
